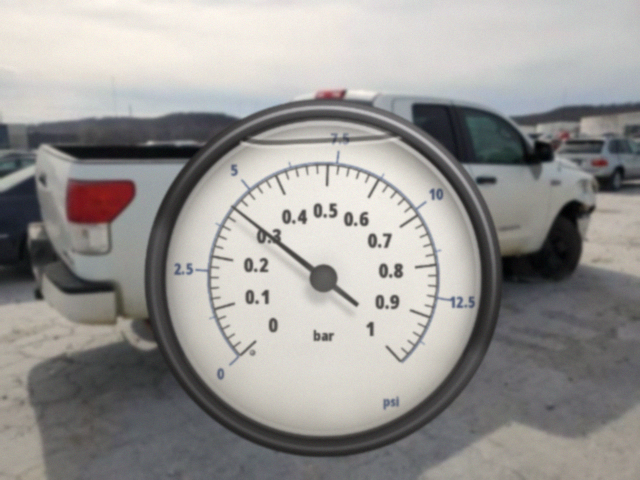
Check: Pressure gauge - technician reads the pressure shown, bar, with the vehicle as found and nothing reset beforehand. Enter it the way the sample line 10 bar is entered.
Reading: 0.3 bar
